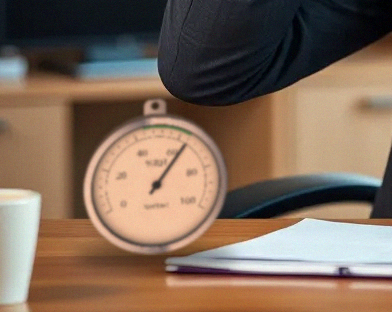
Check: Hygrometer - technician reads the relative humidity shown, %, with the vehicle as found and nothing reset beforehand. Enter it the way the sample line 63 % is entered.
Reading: 64 %
